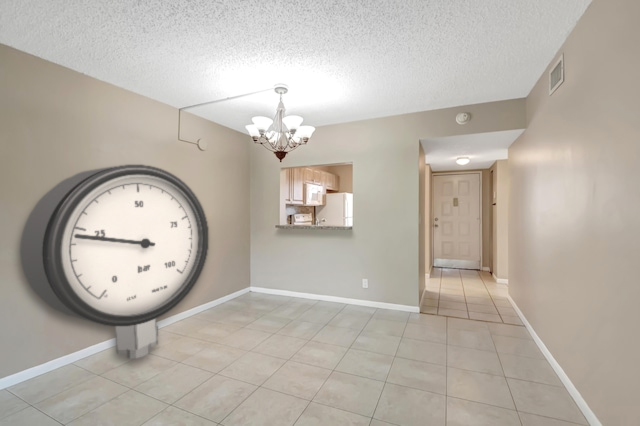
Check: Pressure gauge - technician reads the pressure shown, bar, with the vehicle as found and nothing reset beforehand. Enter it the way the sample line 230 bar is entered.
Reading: 22.5 bar
